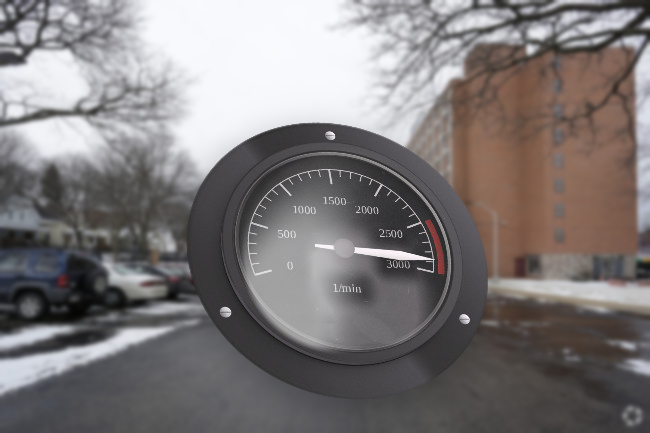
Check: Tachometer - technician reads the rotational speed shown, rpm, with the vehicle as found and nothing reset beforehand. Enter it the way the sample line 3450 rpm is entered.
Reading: 2900 rpm
